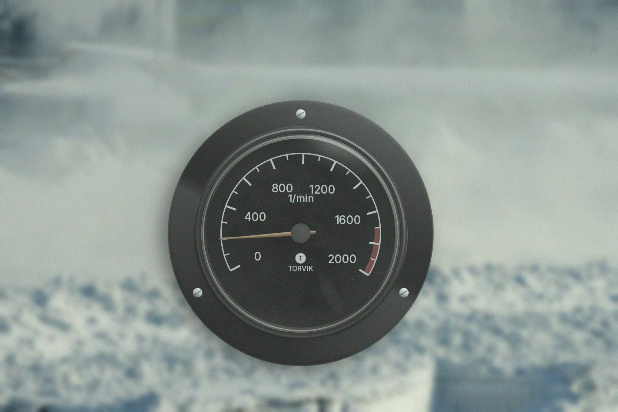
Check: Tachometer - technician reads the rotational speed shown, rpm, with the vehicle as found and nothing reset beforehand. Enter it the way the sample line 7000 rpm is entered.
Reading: 200 rpm
